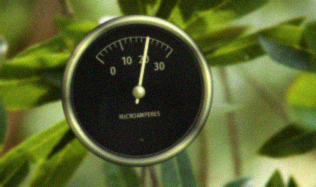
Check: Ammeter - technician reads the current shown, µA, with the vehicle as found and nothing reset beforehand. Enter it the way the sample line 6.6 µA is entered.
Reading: 20 µA
